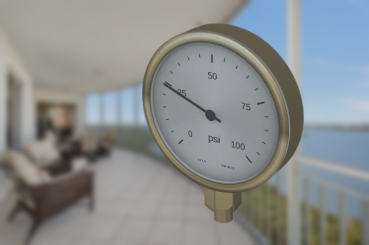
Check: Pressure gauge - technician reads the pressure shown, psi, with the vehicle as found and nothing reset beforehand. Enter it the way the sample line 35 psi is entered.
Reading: 25 psi
